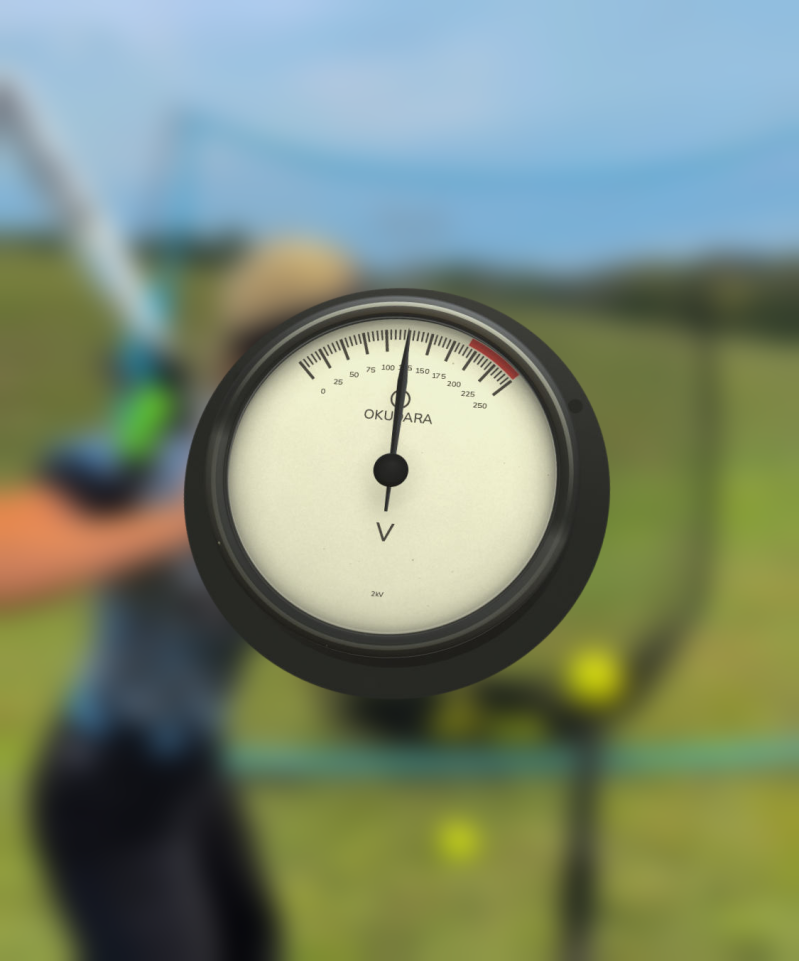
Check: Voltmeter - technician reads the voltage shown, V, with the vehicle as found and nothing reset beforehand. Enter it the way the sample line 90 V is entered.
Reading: 125 V
